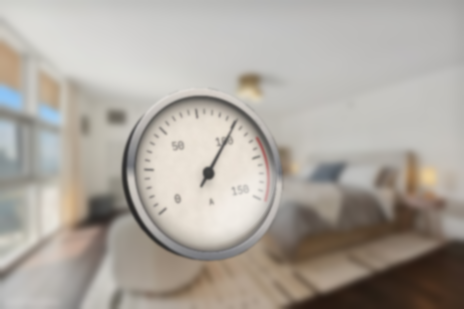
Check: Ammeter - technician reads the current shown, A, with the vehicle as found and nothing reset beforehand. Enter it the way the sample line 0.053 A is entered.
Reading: 100 A
